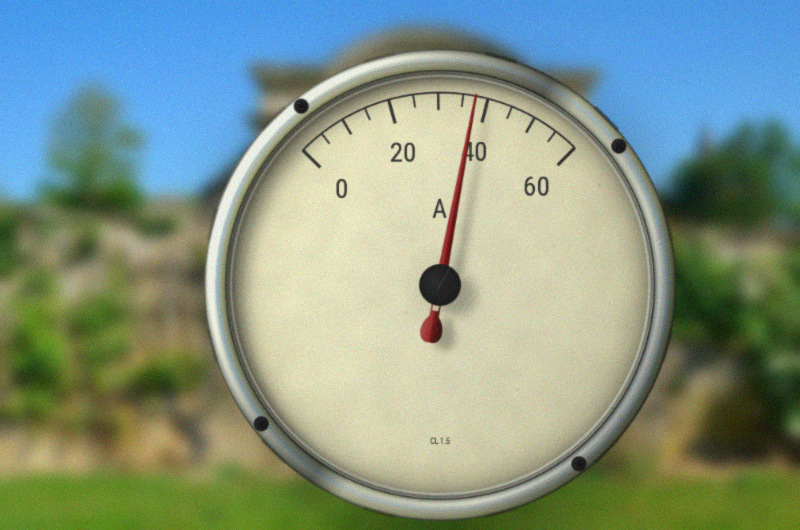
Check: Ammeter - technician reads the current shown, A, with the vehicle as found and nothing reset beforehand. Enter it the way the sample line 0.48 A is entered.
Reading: 37.5 A
